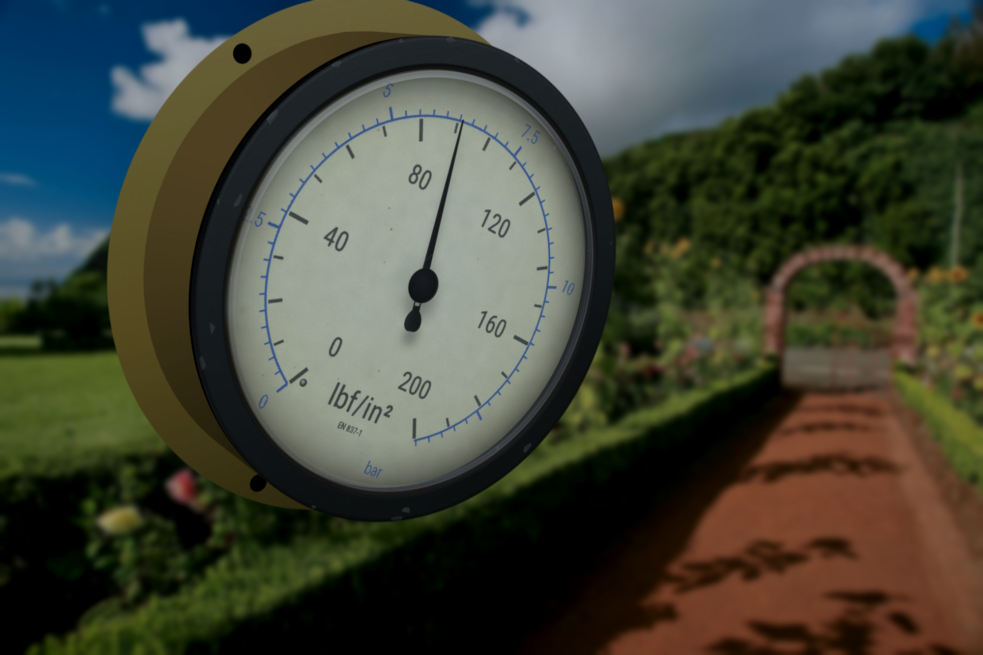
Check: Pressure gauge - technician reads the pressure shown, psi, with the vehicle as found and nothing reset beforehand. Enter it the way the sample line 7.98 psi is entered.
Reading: 90 psi
